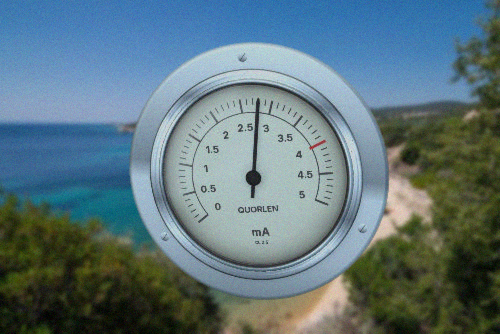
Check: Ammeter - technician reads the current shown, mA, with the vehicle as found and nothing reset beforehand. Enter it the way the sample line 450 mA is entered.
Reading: 2.8 mA
